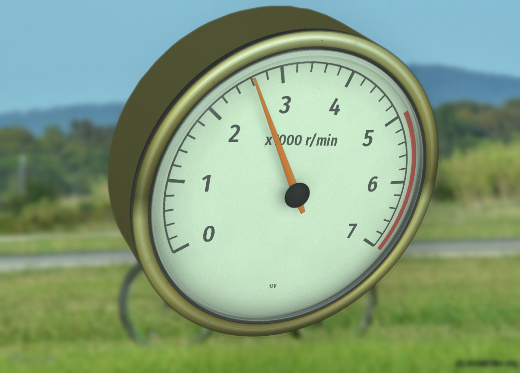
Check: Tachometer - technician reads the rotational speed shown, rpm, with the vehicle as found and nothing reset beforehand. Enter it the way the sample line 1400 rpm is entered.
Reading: 2600 rpm
